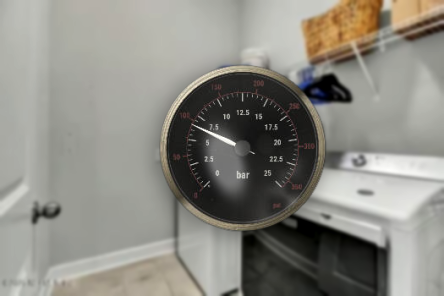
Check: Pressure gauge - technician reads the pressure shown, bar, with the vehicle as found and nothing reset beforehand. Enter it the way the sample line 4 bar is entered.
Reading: 6.5 bar
